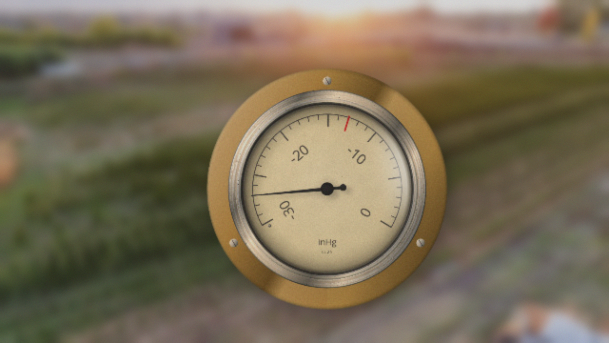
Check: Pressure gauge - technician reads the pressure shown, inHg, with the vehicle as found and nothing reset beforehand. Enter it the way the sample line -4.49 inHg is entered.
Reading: -27 inHg
